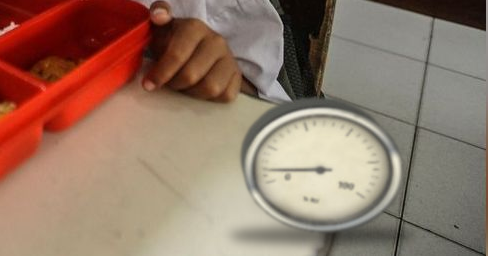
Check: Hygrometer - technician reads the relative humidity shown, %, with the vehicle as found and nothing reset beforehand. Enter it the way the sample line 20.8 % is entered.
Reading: 8 %
